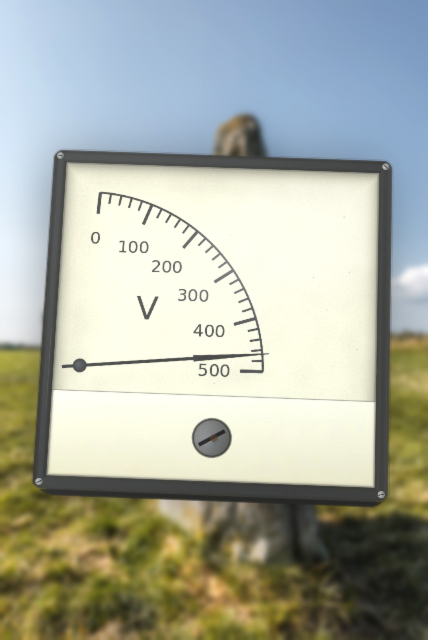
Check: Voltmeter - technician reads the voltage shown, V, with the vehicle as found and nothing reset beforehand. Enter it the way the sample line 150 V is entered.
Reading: 470 V
